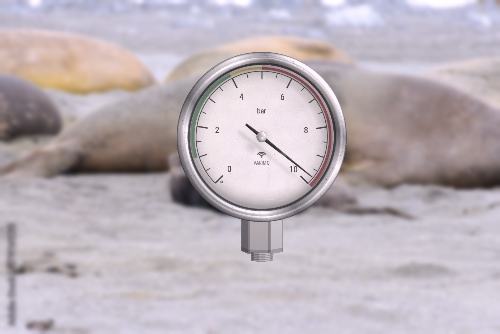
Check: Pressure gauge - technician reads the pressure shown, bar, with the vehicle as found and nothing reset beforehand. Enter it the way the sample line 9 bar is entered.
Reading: 9.75 bar
